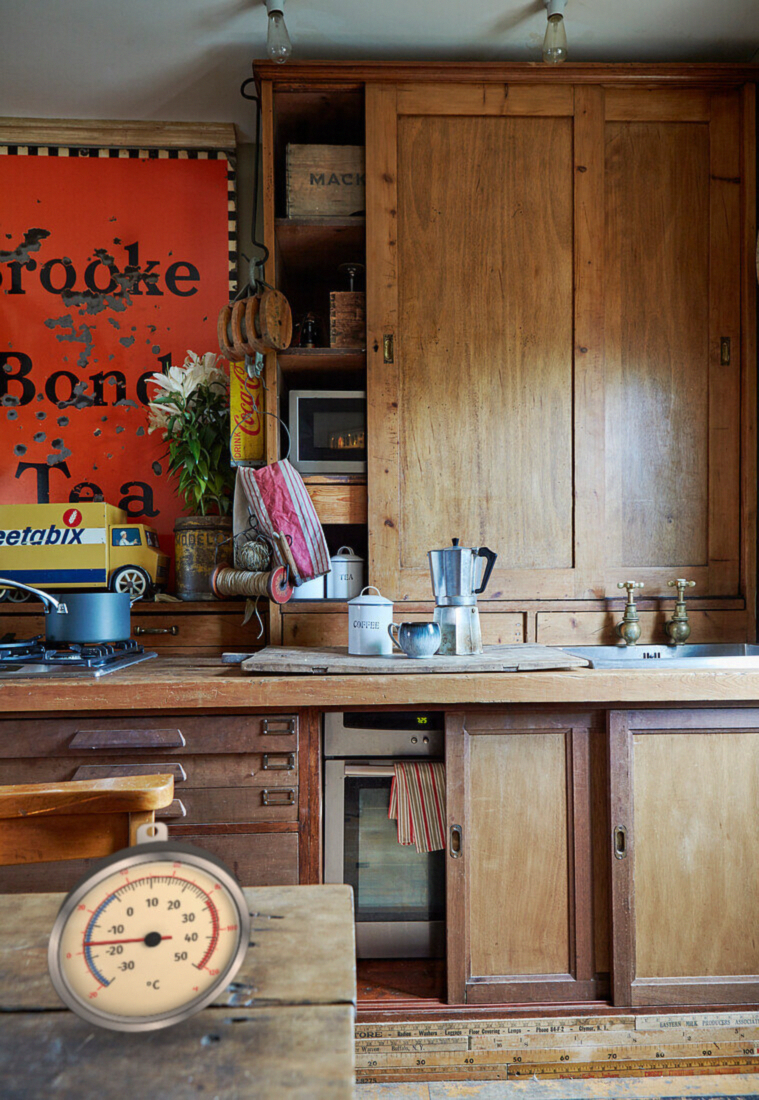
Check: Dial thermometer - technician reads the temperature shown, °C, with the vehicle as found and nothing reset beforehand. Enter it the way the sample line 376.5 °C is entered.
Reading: -15 °C
